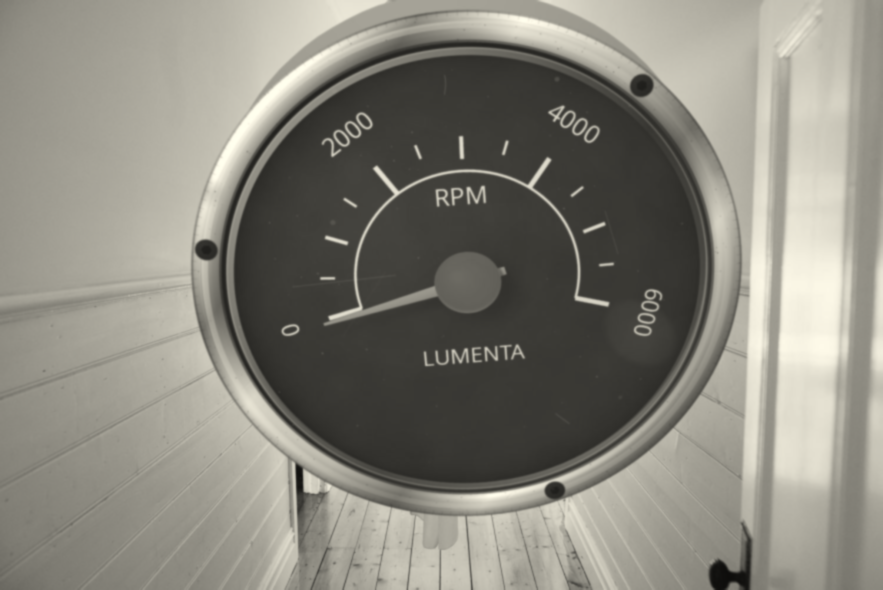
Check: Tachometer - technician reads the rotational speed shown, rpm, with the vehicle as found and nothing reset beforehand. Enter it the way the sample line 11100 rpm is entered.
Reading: 0 rpm
